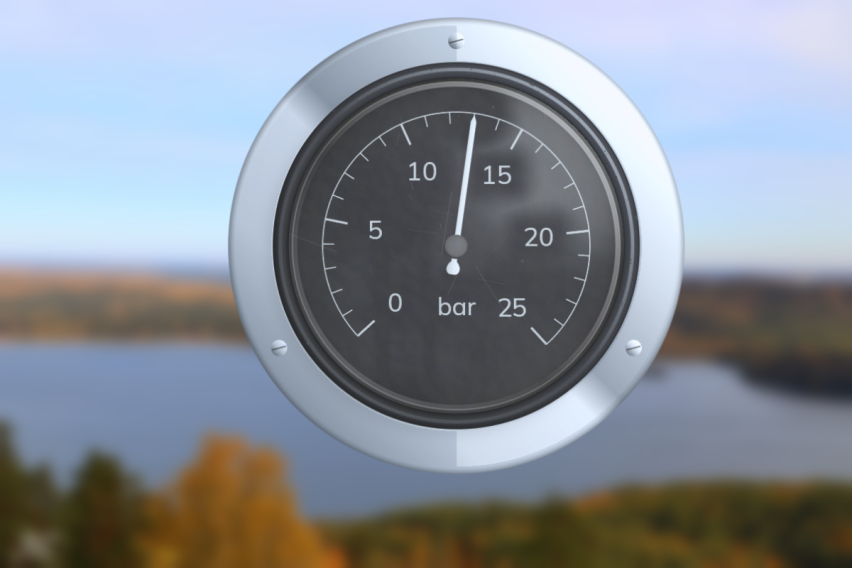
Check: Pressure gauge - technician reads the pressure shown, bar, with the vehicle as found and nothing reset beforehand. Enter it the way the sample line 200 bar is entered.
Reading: 13 bar
